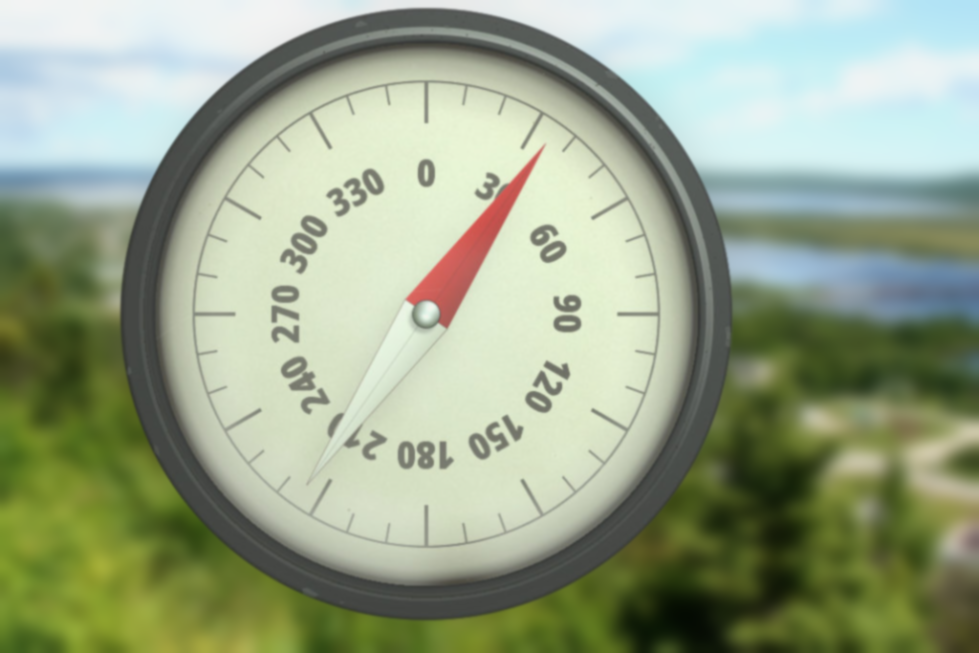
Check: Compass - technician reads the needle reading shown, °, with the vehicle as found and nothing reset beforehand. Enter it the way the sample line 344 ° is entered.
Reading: 35 °
